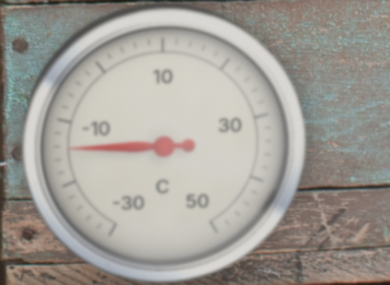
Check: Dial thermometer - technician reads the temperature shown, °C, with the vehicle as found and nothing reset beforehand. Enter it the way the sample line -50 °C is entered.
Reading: -14 °C
